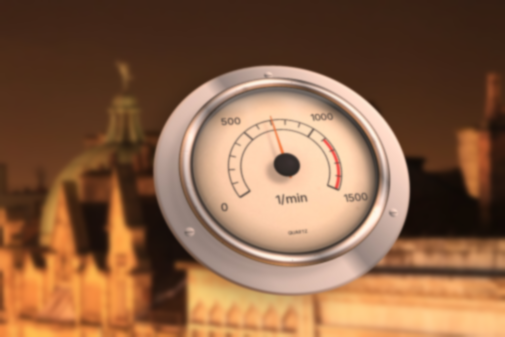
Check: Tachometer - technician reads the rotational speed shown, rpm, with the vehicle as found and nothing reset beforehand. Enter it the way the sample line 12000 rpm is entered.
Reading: 700 rpm
